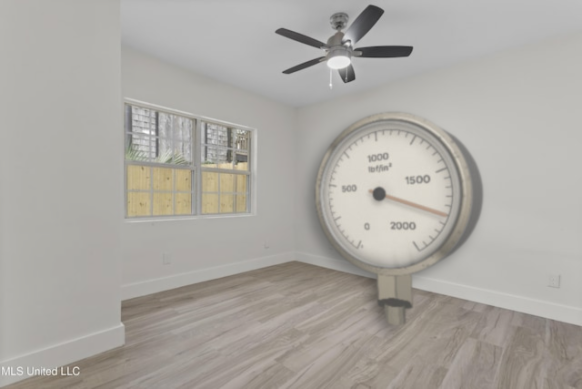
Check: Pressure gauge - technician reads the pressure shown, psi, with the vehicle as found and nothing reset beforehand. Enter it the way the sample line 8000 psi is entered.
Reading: 1750 psi
